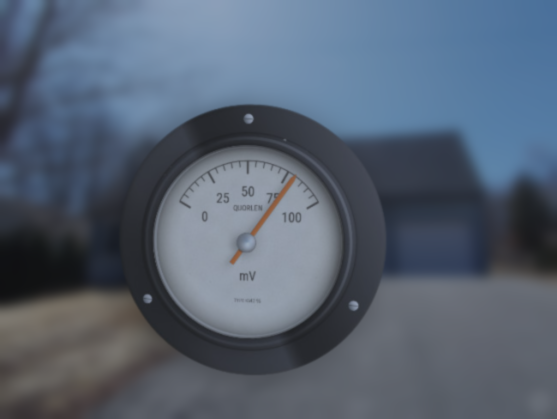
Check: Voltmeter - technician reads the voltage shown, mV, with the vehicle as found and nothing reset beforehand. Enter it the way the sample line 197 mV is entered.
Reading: 80 mV
